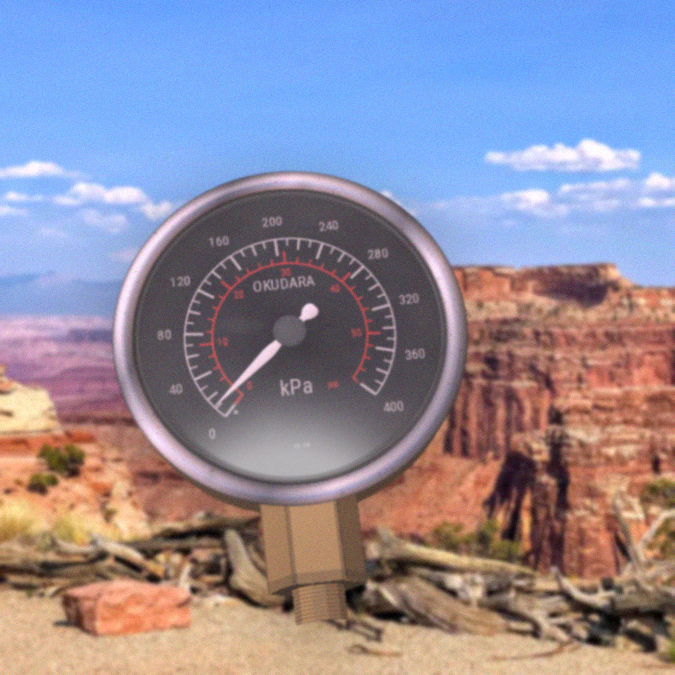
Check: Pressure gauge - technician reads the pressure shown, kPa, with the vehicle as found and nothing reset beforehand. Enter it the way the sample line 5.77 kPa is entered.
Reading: 10 kPa
